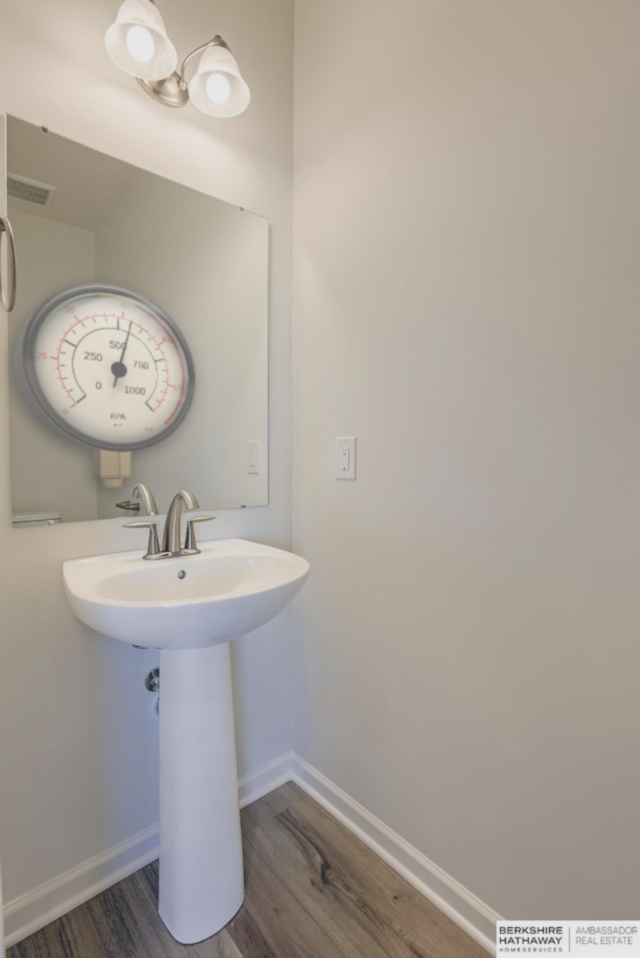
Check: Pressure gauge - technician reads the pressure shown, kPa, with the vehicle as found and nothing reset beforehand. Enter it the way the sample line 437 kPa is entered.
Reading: 550 kPa
